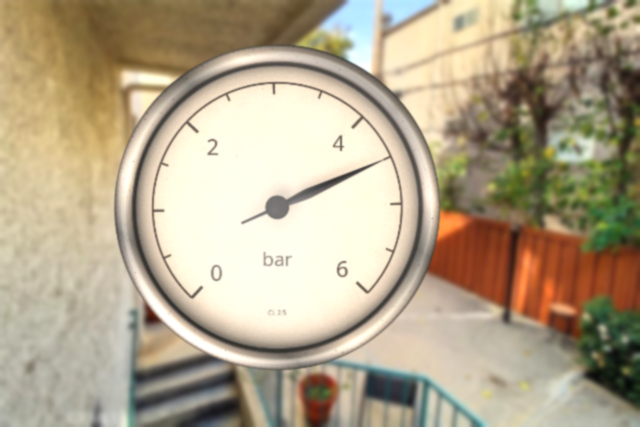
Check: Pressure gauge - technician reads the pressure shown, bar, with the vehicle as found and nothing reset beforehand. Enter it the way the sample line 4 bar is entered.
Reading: 4.5 bar
